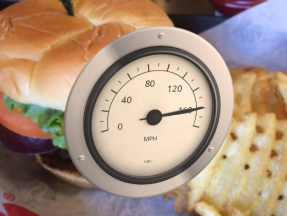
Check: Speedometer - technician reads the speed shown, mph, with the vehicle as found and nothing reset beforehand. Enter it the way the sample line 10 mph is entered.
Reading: 160 mph
